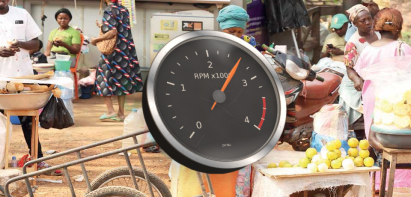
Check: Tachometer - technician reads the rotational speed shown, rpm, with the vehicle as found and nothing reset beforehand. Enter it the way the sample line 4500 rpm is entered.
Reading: 2600 rpm
